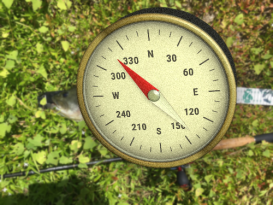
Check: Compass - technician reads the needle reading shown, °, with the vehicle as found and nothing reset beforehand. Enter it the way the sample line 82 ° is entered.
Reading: 320 °
